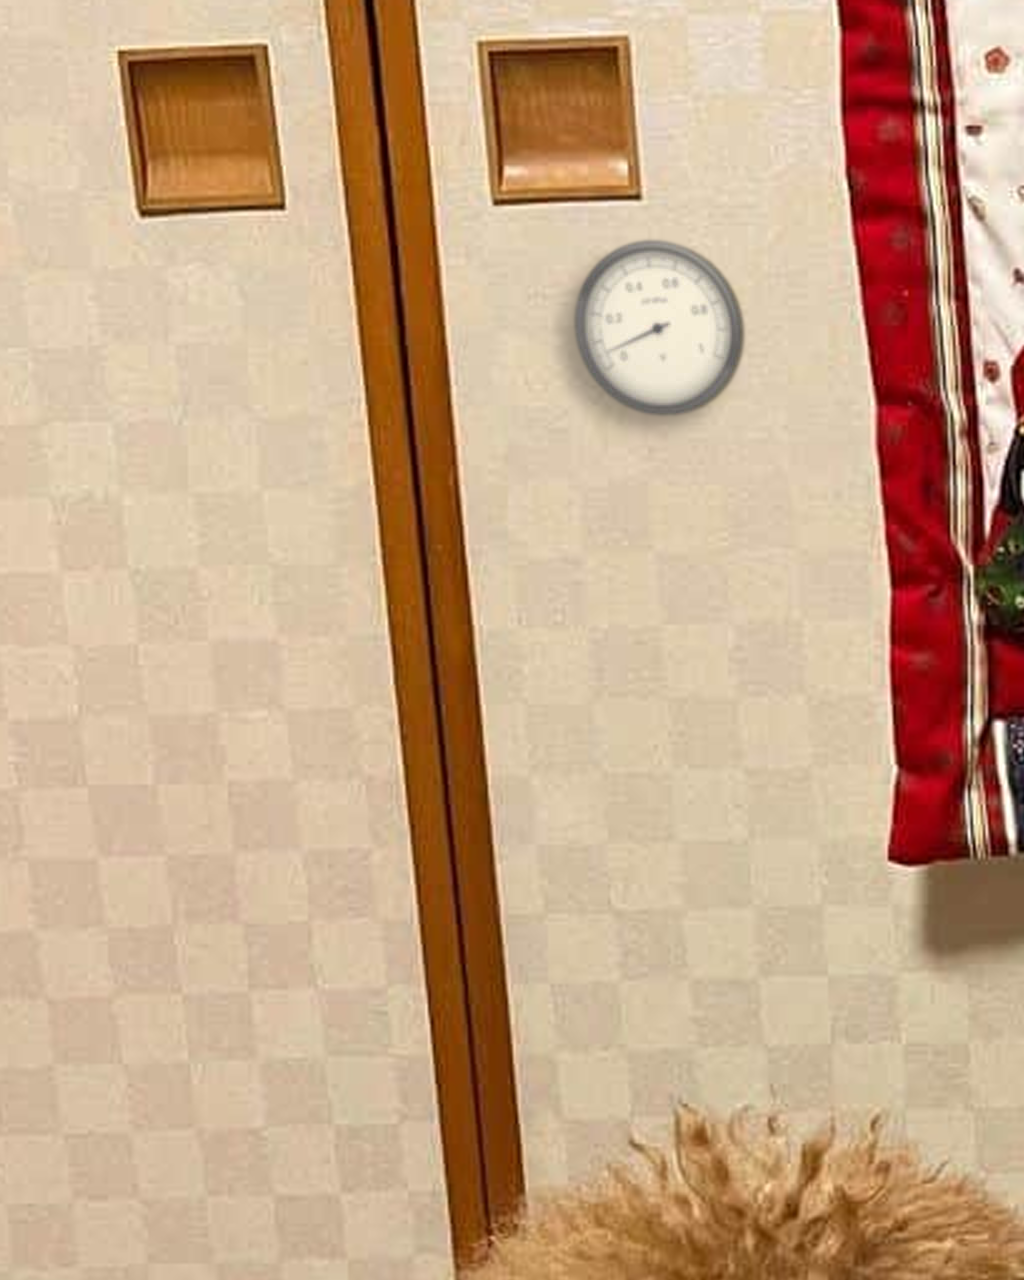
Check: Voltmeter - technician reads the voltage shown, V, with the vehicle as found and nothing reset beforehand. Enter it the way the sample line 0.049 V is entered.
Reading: 0.05 V
